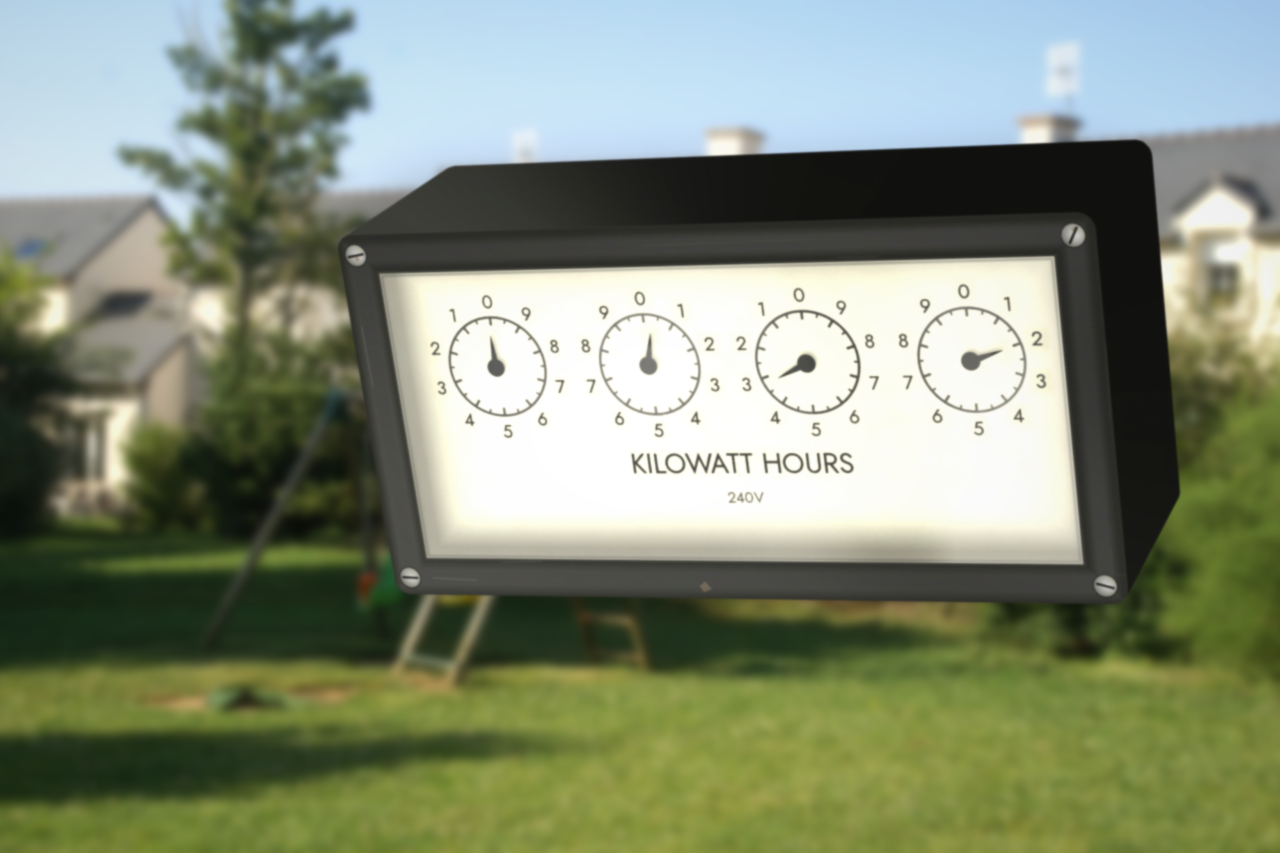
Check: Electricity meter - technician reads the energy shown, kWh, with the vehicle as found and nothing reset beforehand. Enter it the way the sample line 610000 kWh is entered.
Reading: 32 kWh
